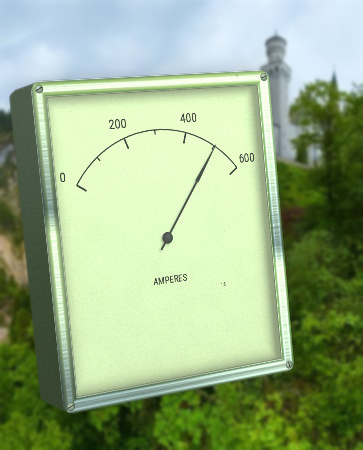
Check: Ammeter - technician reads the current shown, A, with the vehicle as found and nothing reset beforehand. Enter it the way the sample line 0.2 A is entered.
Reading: 500 A
